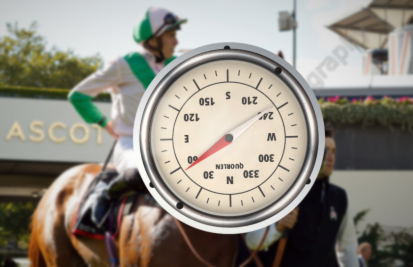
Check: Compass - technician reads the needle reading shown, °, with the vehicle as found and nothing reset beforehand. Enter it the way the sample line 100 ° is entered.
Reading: 55 °
